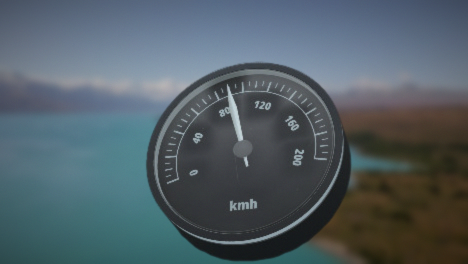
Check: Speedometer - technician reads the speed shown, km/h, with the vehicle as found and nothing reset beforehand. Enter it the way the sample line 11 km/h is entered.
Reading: 90 km/h
